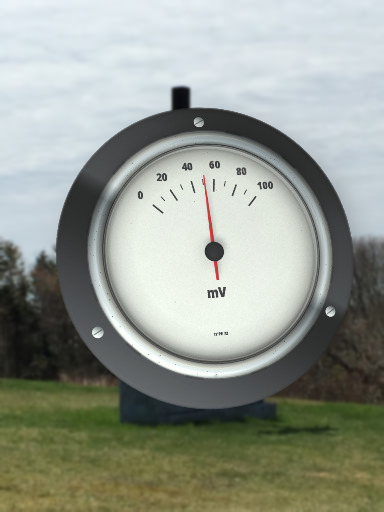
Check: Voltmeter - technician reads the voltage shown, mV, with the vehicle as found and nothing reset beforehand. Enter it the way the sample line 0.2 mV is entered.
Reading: 50 mV
